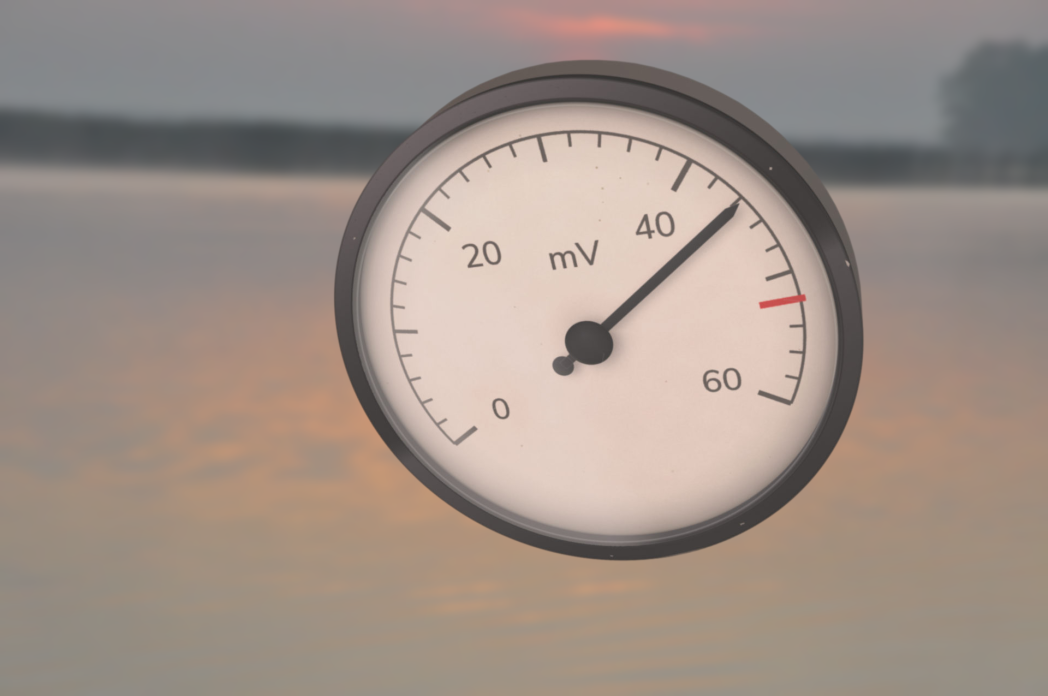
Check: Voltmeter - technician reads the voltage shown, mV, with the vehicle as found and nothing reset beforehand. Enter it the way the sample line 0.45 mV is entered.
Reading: 44 mV
